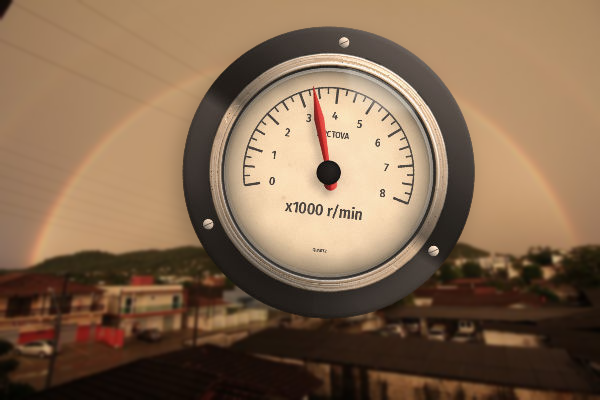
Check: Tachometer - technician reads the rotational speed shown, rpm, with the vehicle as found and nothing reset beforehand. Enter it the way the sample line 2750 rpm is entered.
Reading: 3375 rpm
